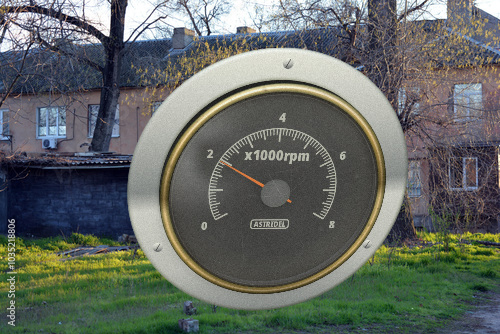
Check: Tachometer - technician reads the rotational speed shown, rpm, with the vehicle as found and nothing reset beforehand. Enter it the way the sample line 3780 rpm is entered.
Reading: 2000 rpm
